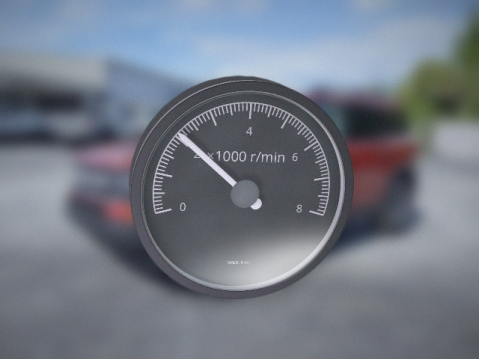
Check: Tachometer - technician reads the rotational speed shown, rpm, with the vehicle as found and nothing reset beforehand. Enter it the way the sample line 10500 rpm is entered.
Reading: 2100 rpm
